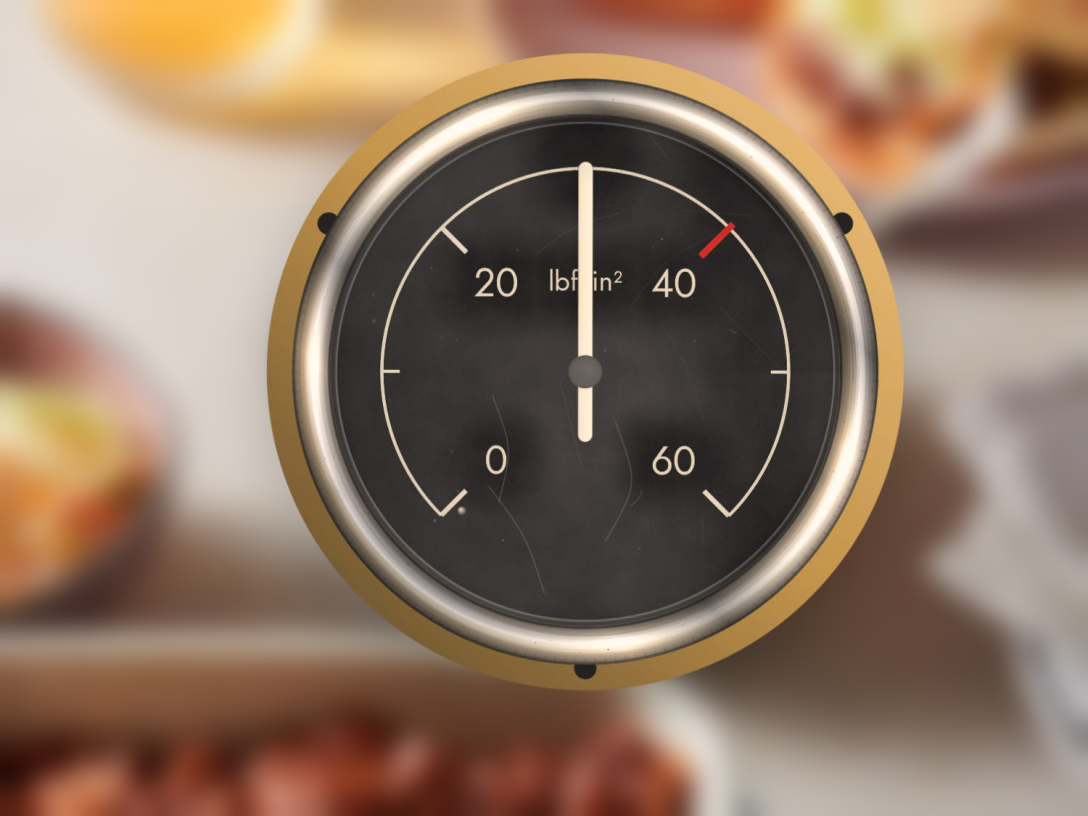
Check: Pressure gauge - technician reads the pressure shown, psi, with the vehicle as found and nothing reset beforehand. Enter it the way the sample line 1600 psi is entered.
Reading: 30 psi
